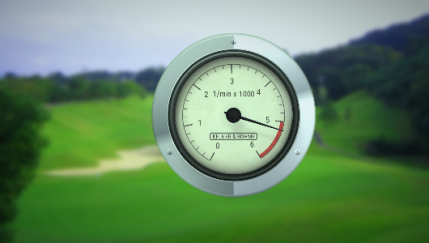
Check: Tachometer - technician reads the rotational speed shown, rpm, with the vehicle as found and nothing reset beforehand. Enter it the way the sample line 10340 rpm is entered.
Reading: 5200 rpm
